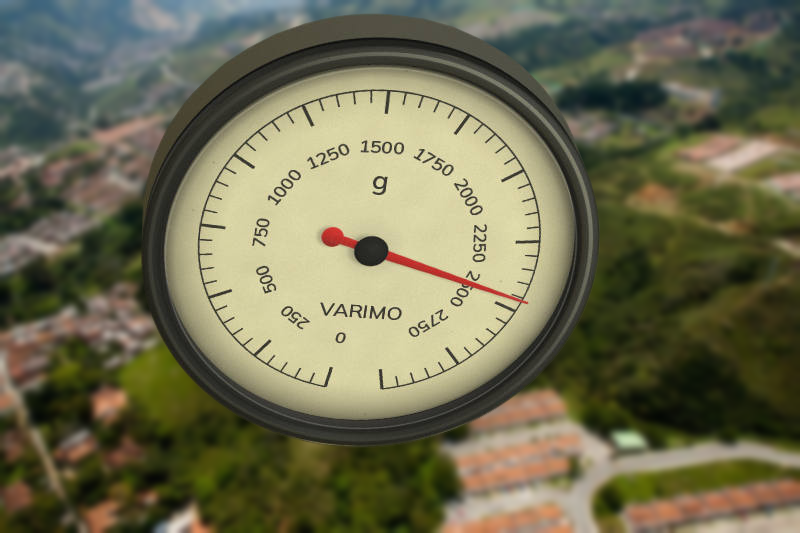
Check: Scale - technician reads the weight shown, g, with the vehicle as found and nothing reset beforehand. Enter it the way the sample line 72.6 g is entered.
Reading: 2450 g
